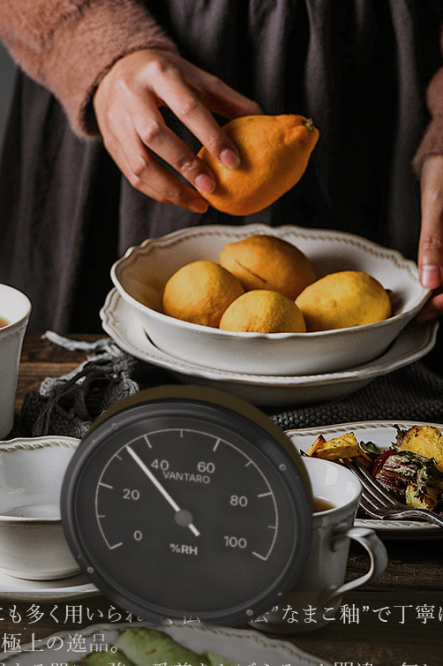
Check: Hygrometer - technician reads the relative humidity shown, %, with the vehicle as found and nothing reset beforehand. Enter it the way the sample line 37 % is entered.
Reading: 35 %
